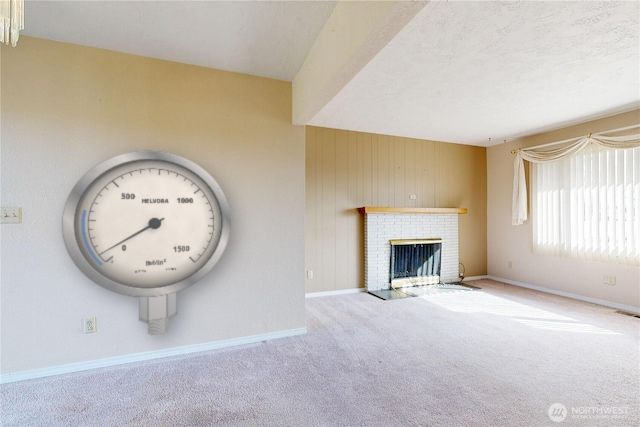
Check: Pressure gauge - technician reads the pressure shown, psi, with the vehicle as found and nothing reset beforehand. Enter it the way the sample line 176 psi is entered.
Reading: 50 psi
